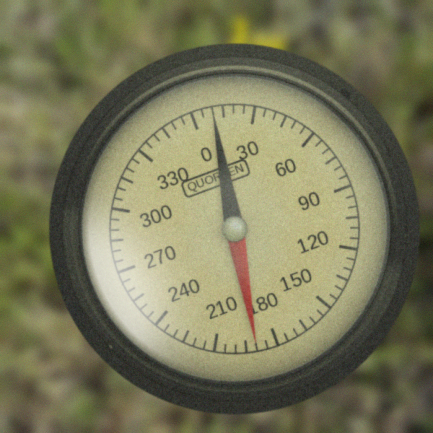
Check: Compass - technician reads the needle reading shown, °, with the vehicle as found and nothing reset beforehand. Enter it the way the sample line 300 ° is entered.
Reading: 190 °
